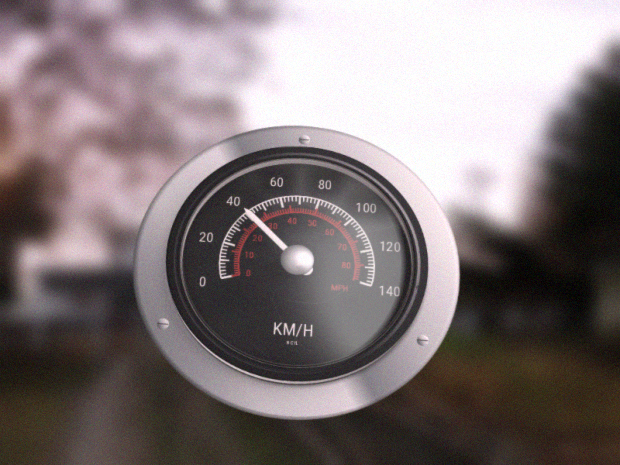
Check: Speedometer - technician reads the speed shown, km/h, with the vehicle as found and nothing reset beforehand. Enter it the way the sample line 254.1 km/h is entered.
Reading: 40 km/h
